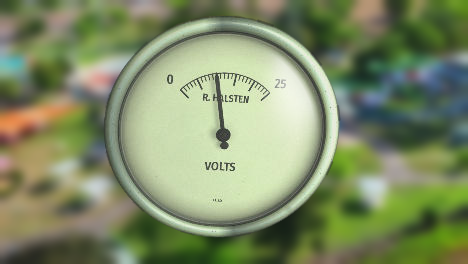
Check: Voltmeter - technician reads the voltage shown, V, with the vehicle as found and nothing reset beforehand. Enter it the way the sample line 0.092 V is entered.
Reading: 10 V
